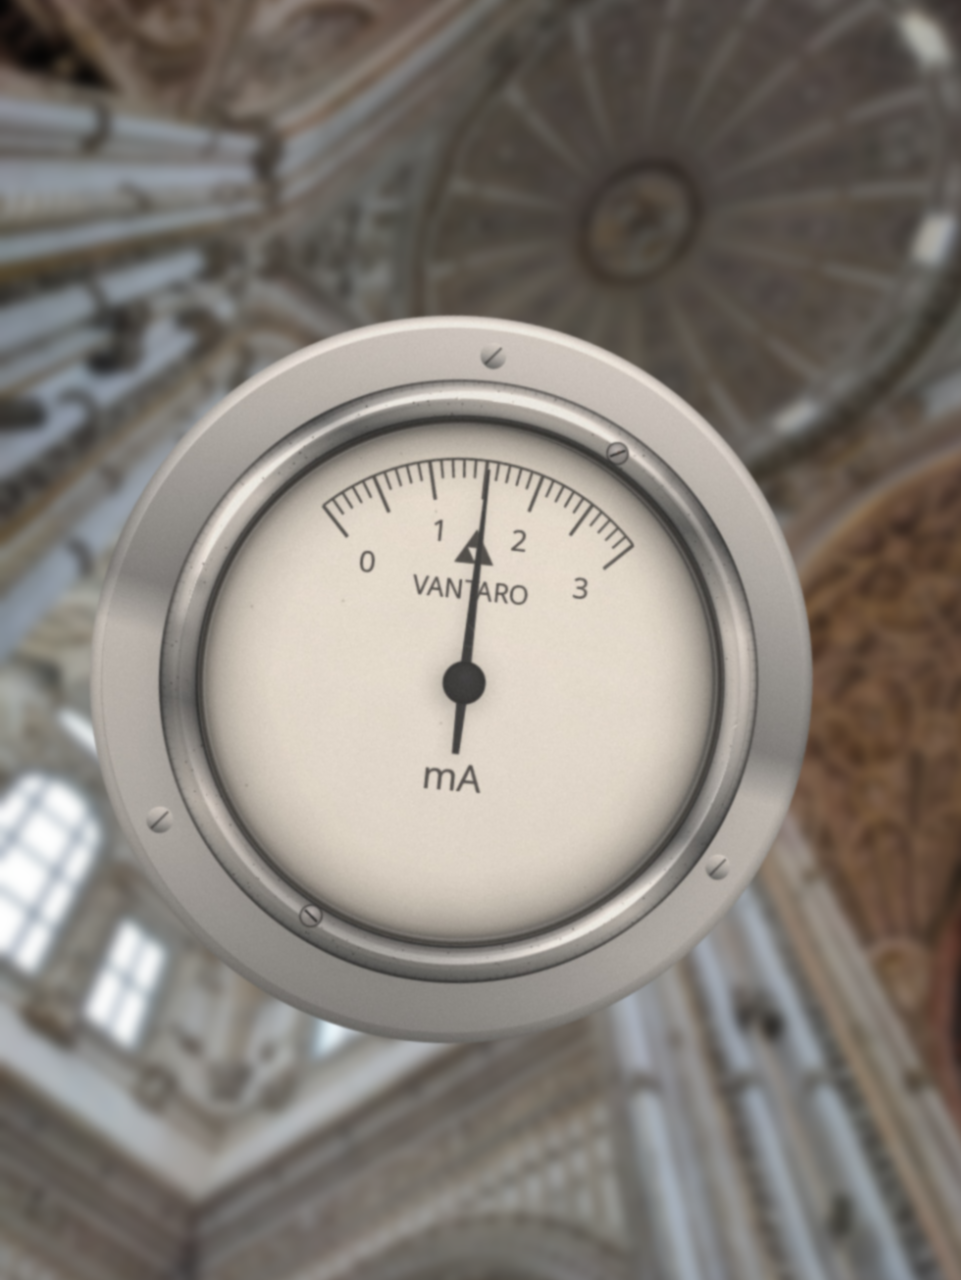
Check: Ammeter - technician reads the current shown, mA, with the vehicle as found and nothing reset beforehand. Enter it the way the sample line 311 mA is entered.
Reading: 1.5 mA
